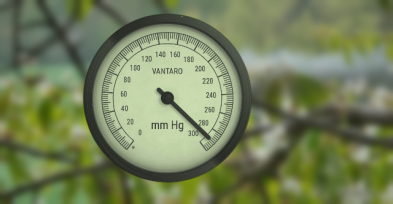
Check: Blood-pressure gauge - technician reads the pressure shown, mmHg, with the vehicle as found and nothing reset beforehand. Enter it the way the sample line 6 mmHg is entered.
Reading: 290 mmHg
